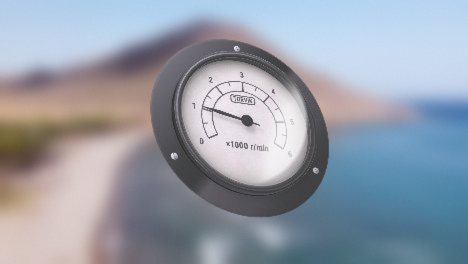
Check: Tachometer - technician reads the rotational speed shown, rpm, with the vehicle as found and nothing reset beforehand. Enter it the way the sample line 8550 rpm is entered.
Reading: 1000 rpm
